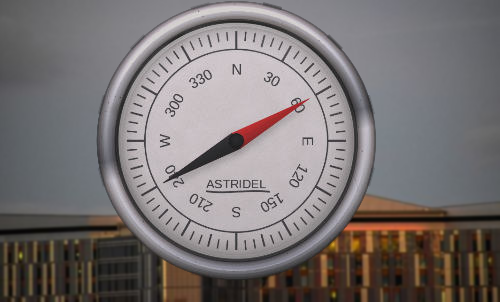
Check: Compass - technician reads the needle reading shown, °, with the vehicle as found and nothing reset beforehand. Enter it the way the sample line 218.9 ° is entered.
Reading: 60 °
